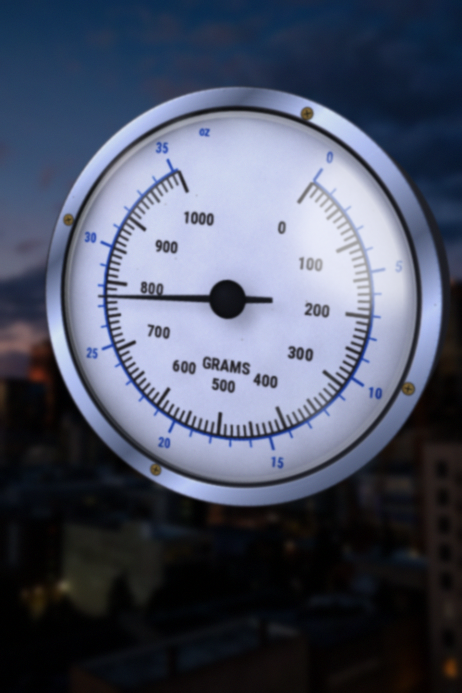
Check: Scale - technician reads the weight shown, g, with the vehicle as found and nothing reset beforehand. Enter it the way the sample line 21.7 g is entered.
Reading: 780 g
